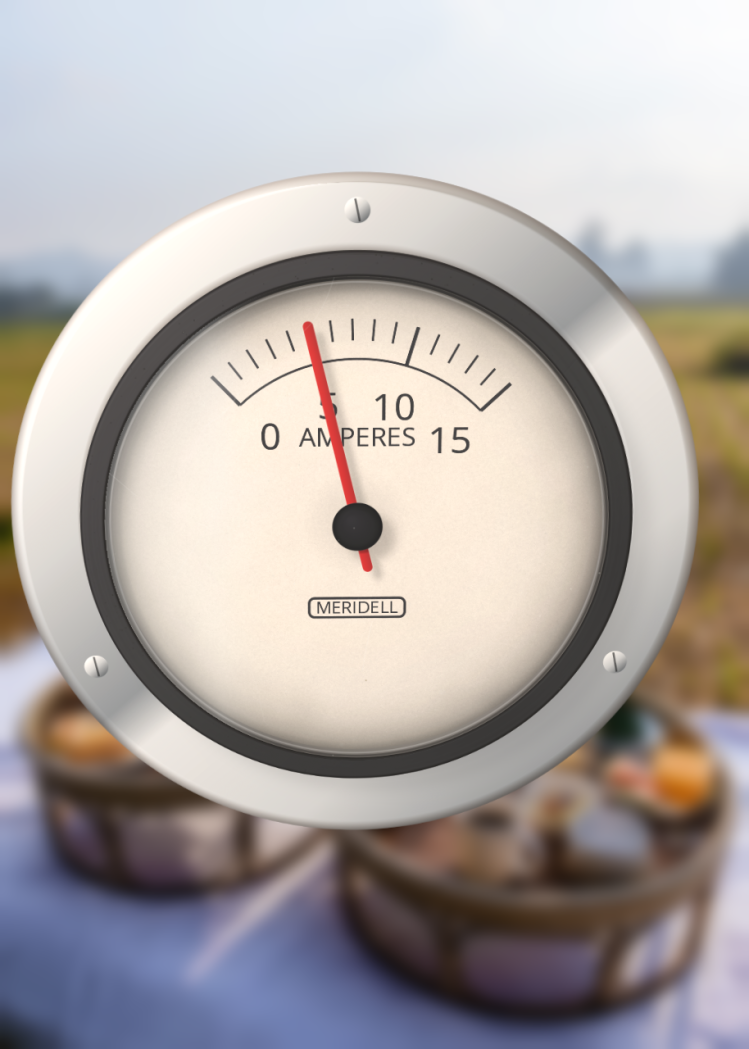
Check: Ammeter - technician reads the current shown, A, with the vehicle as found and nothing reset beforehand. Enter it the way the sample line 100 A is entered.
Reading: 5 A
